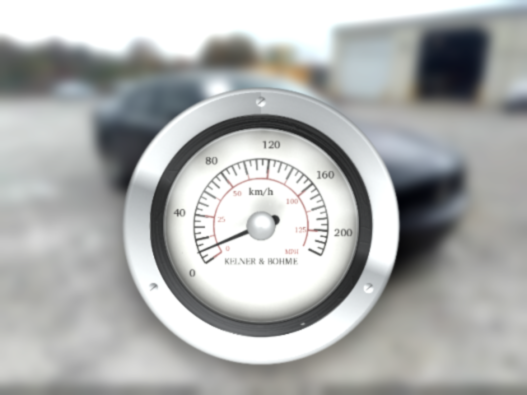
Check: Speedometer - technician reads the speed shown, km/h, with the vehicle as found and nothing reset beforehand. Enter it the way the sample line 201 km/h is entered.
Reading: 10 km/h
